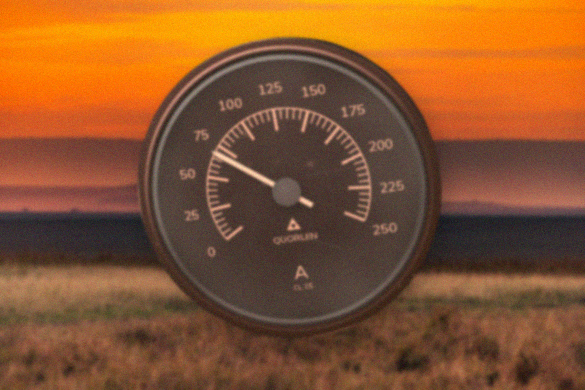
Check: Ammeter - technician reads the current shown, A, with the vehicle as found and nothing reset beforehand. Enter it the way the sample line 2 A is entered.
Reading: 70 A
